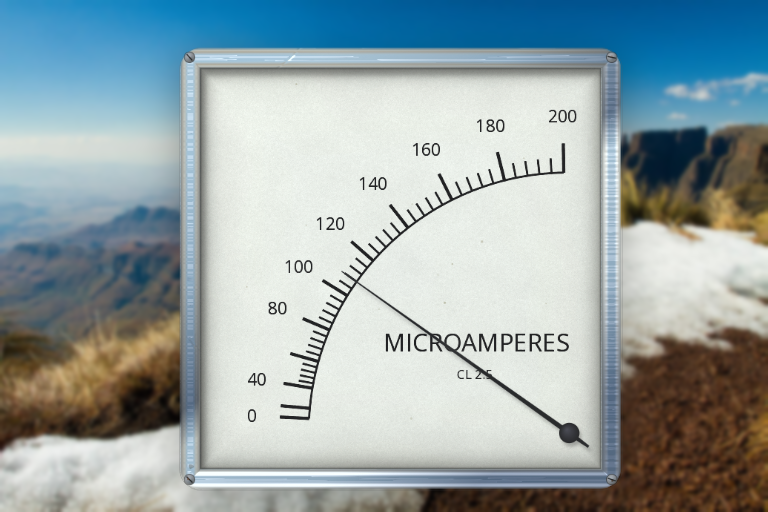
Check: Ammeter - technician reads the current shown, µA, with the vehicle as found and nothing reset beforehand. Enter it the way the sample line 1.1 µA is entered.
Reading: 108 µA
